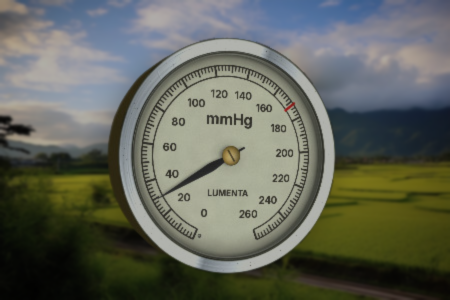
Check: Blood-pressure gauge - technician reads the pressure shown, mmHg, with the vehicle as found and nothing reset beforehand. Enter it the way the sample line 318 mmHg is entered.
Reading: 30 mmHg
